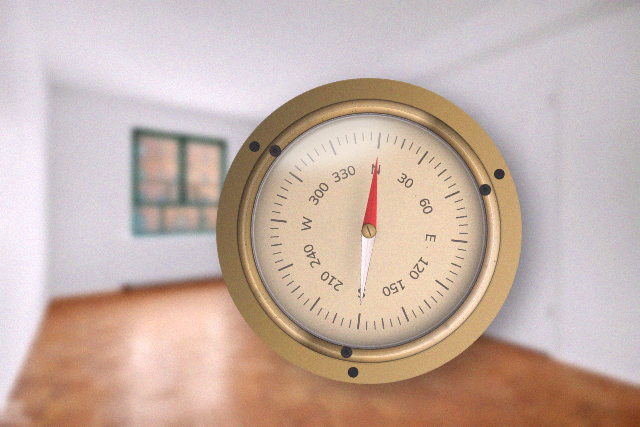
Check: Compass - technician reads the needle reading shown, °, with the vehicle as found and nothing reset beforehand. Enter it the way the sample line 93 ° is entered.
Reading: 0 °
